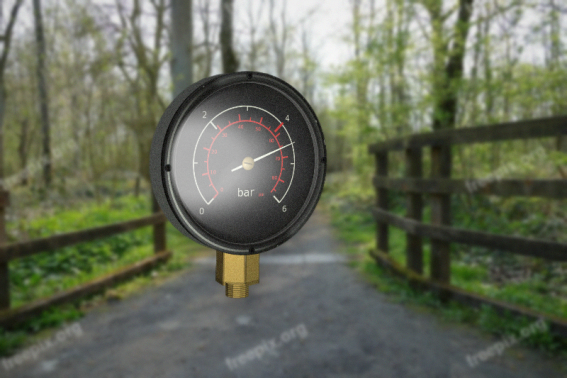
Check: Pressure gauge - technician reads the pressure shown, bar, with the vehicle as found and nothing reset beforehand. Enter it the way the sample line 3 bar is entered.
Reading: 4.5 bar
